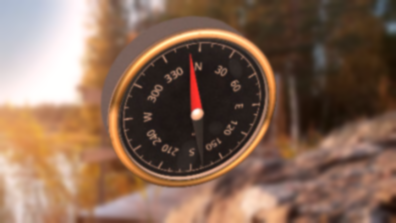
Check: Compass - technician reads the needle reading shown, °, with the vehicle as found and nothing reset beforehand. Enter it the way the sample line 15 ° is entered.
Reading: 350 °
